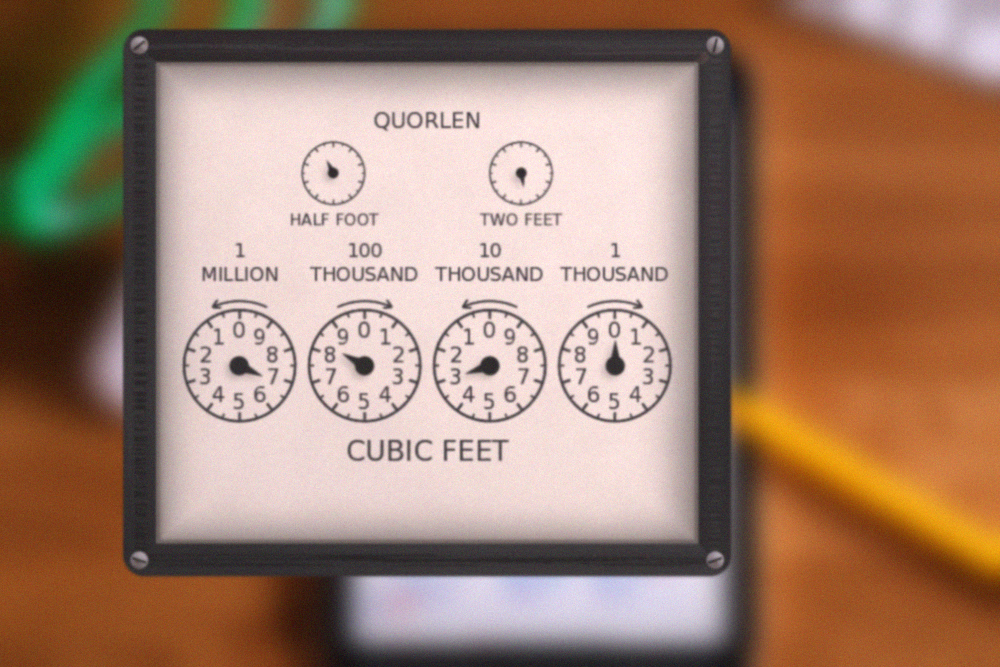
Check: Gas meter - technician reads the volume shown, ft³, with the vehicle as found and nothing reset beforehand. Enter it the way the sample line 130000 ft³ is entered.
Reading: 683000 ft³
